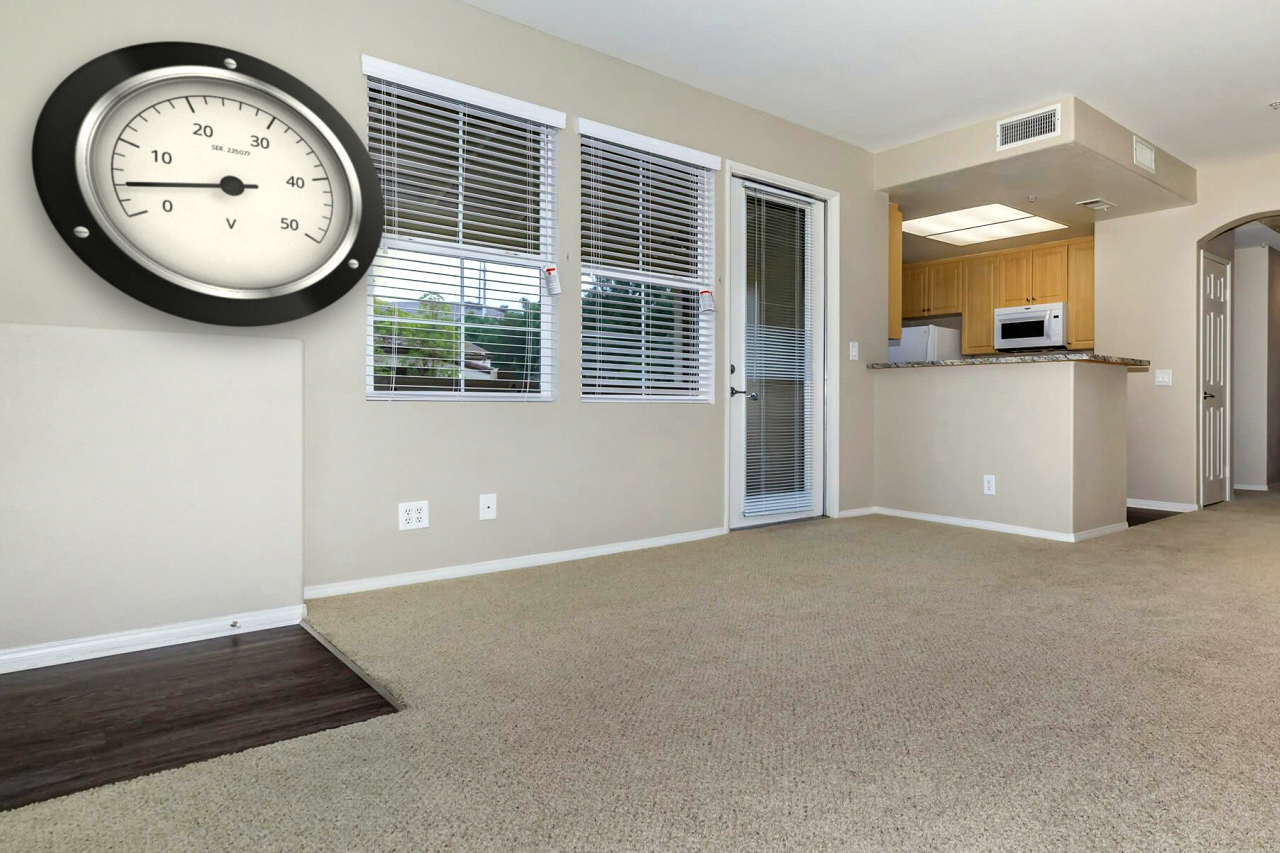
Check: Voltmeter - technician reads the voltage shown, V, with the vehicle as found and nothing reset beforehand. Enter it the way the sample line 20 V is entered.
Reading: 4 V
